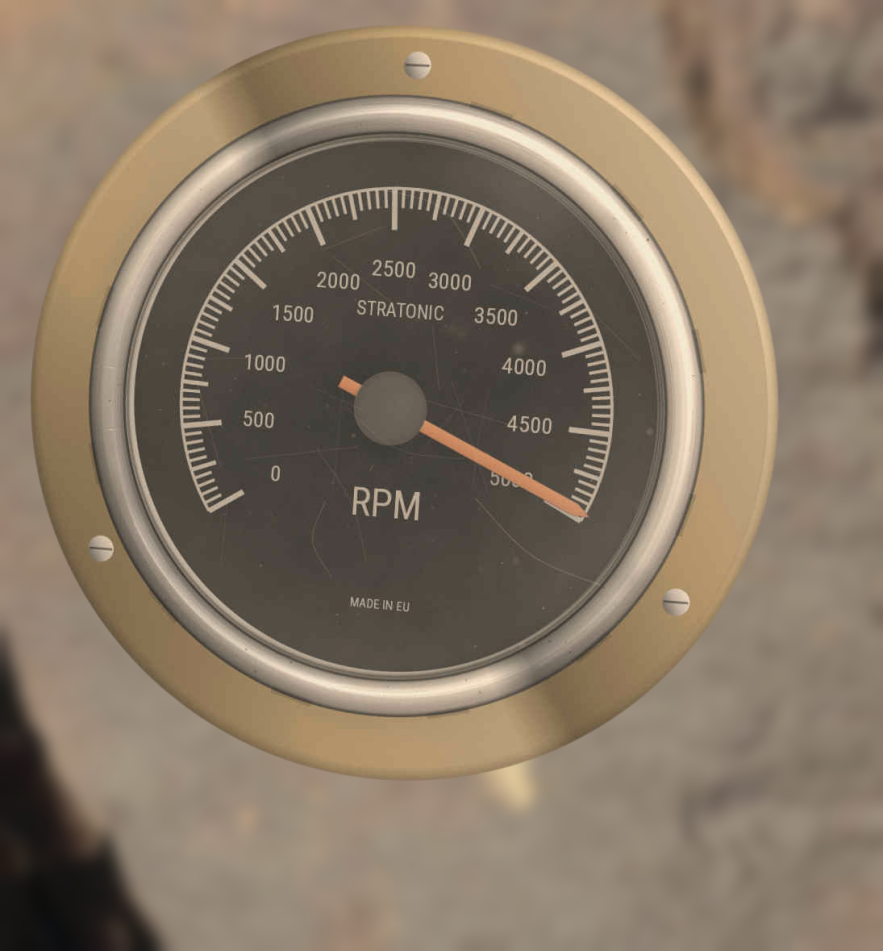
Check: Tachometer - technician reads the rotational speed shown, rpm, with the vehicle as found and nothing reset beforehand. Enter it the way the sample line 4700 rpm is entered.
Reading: 4950 rpm
